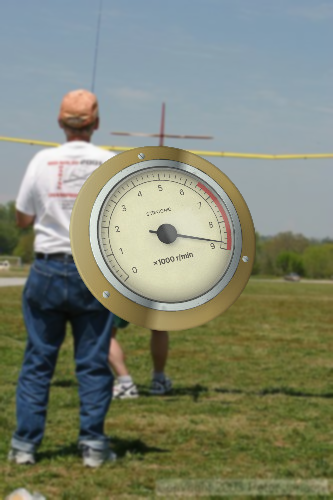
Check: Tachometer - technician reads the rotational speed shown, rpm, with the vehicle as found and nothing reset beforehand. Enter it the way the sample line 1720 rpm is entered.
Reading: 8800 rpm
